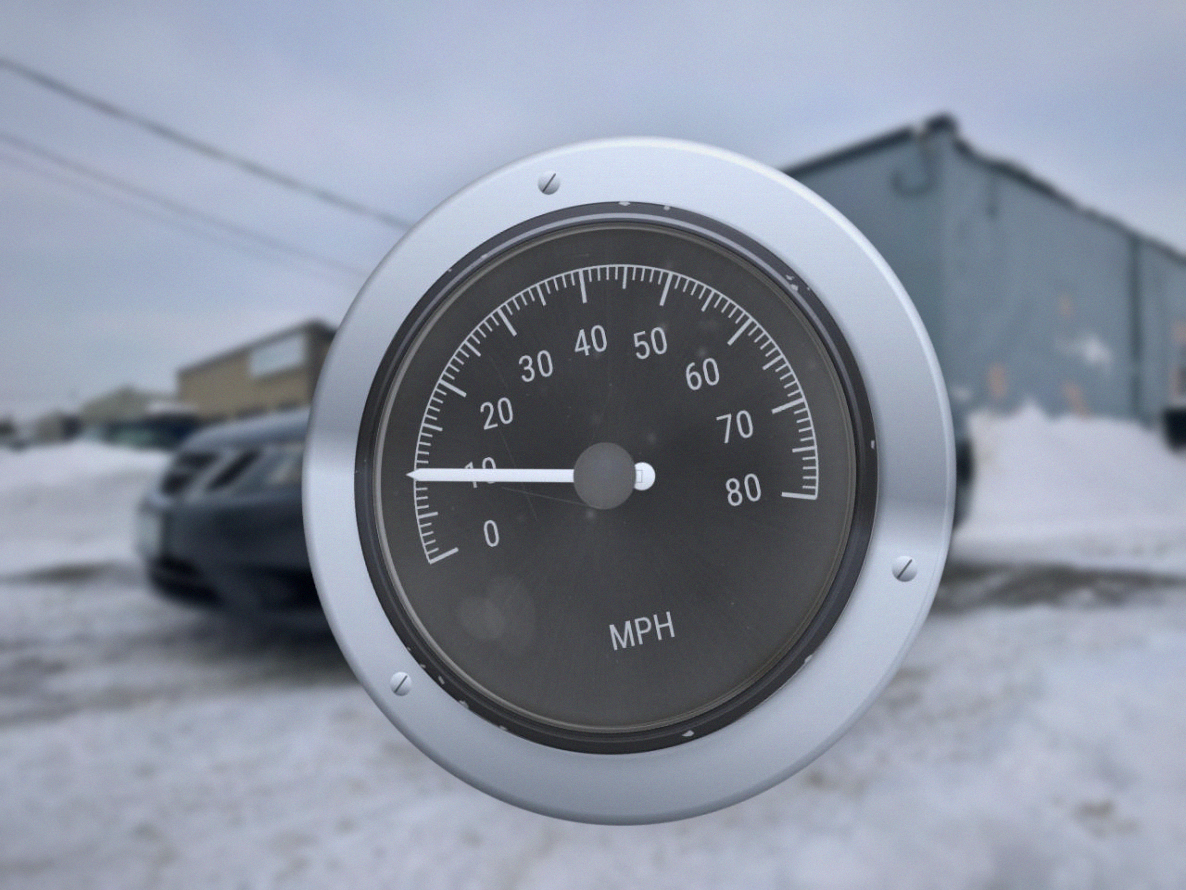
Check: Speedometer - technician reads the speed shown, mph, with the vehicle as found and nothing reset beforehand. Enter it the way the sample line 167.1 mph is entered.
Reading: 9.5 mph
